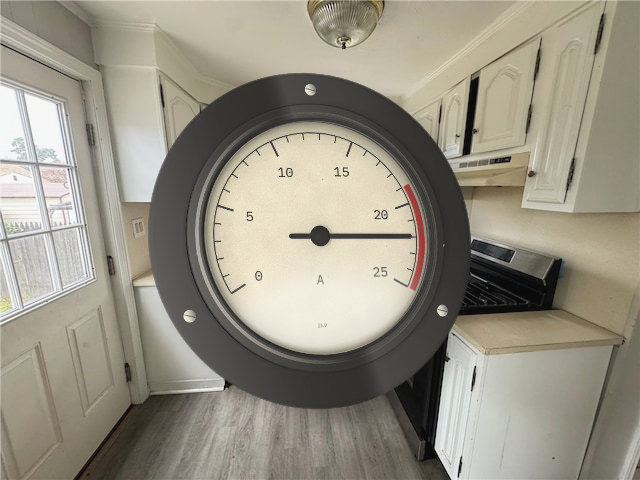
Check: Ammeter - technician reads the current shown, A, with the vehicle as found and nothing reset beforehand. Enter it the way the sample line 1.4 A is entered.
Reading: 22 A
